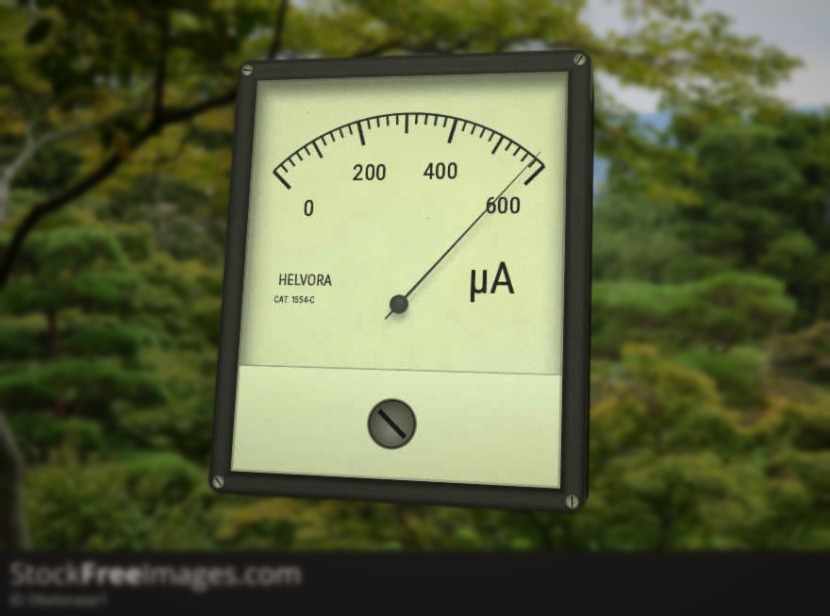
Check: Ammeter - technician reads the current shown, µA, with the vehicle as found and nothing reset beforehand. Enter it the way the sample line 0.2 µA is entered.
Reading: 580 µA
